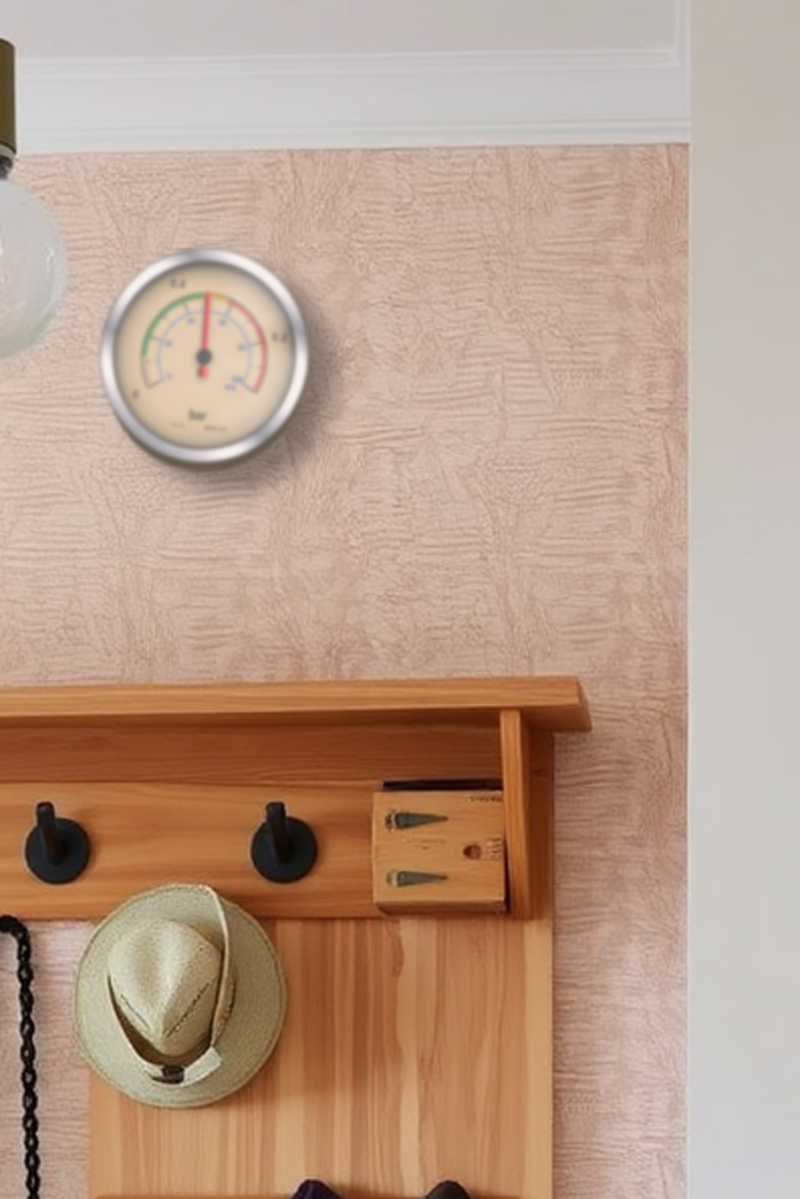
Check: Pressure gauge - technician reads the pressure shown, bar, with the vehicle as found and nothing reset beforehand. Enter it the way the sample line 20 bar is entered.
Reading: 0.5 bar
